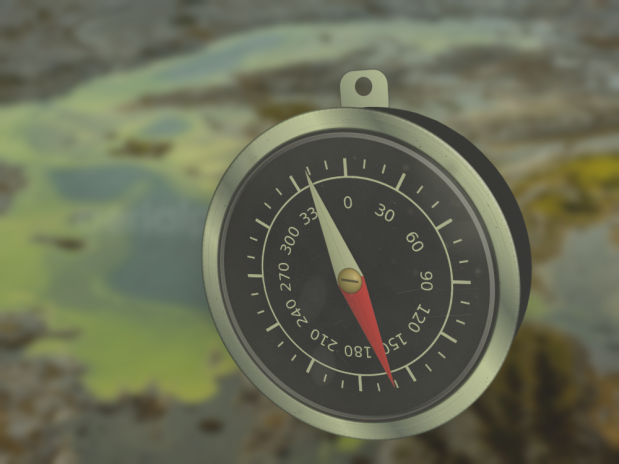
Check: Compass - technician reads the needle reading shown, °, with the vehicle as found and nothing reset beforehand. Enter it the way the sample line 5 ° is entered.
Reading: 160 °
